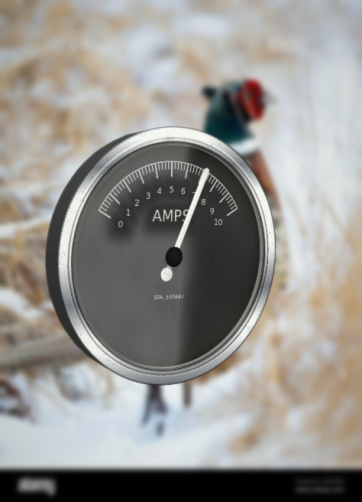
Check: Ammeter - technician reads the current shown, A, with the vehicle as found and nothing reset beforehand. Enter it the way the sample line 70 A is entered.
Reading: 7 A
